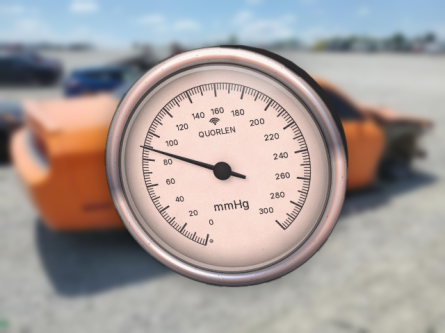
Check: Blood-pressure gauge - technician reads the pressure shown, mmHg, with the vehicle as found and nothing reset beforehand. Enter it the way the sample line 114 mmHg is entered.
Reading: 90 mmHg
